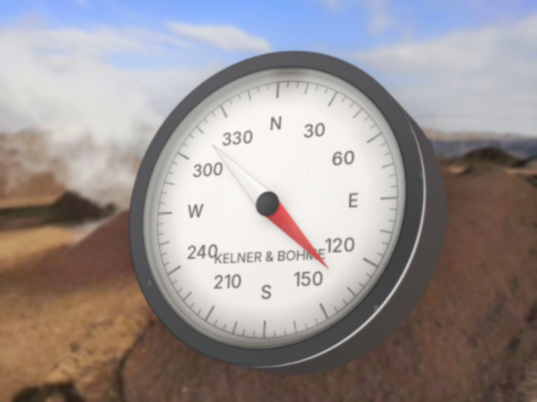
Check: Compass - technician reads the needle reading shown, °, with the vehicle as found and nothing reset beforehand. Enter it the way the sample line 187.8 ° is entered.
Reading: 135 °
